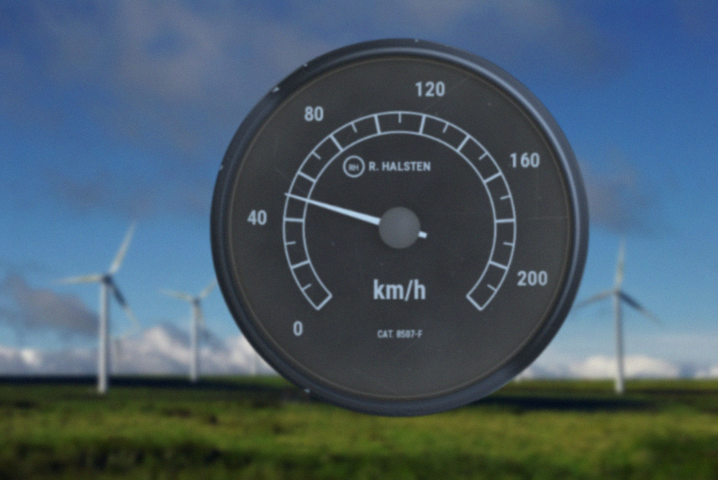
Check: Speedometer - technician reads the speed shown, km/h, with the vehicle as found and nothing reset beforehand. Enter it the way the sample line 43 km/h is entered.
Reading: 50 km/h
